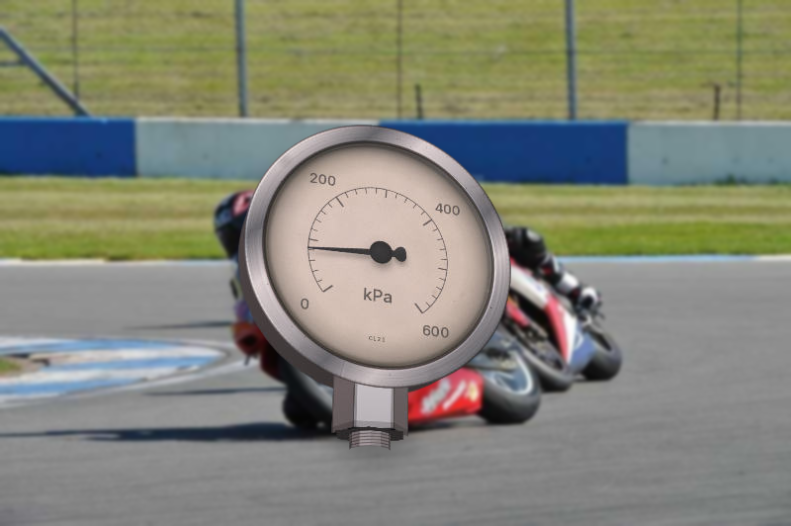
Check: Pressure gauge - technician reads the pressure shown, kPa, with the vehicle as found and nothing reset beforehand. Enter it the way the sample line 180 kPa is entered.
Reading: 80 kPa
